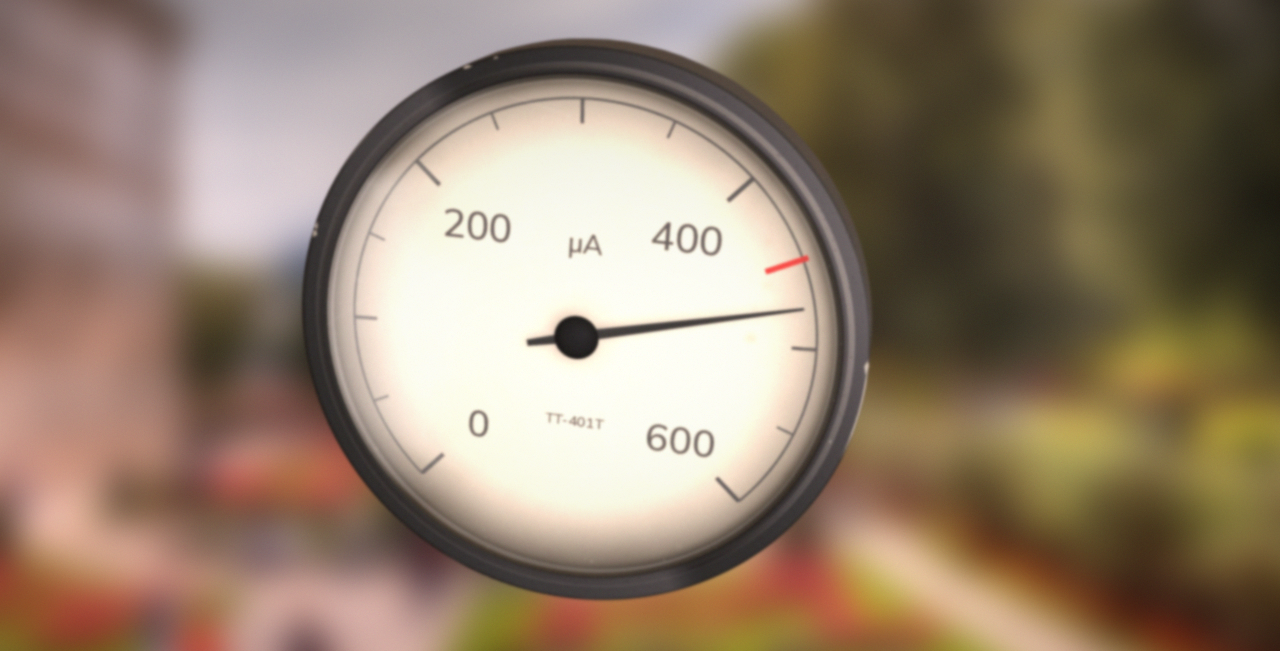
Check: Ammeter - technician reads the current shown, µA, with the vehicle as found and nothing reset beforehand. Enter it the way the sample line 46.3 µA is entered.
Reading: 475 µA
